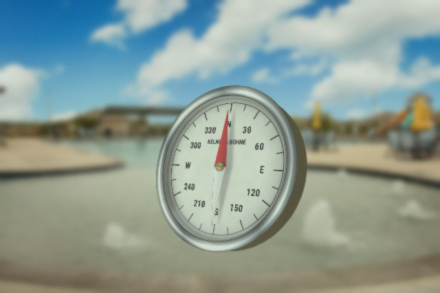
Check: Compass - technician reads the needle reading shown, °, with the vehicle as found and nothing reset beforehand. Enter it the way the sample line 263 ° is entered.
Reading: 0 °
